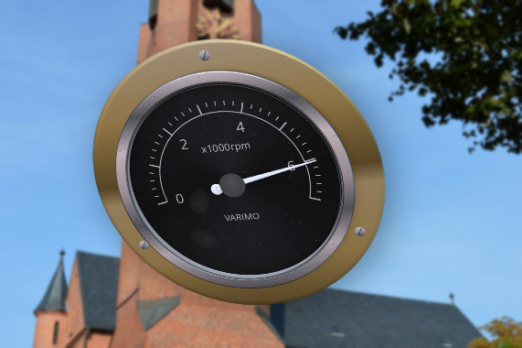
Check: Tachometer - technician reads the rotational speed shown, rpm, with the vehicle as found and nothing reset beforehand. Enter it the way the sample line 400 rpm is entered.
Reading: 6000 rpm
